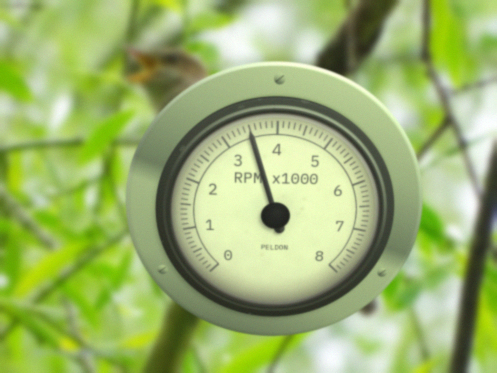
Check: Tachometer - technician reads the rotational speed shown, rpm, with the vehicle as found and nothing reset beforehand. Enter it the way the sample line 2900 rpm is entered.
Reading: 3500 rpm
